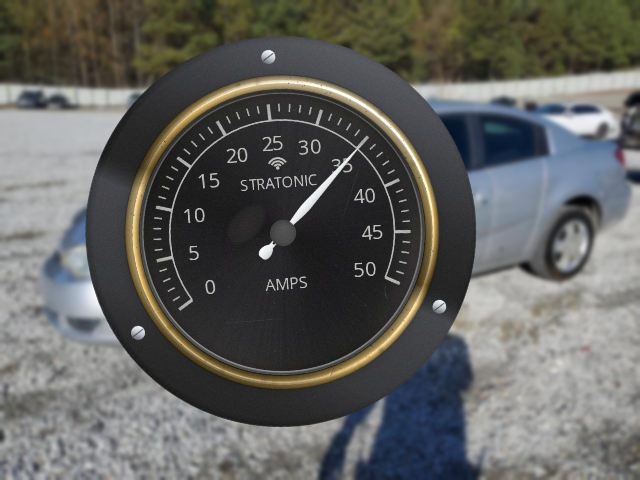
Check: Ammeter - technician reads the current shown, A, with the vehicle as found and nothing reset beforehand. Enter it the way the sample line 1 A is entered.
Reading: 35 A
